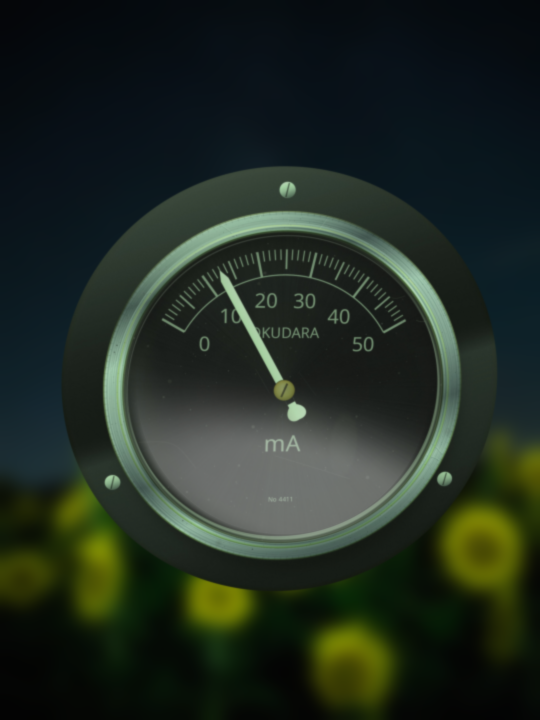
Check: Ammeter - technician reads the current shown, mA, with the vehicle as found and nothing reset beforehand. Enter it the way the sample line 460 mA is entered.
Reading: 13 mA
